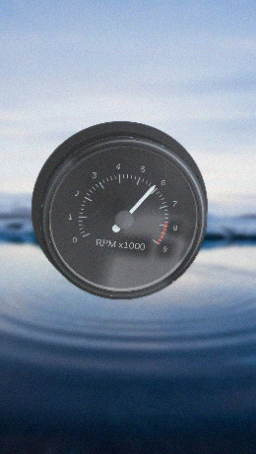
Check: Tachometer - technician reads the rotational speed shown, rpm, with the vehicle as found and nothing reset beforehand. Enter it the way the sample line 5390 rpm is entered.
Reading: 5800 rpm
